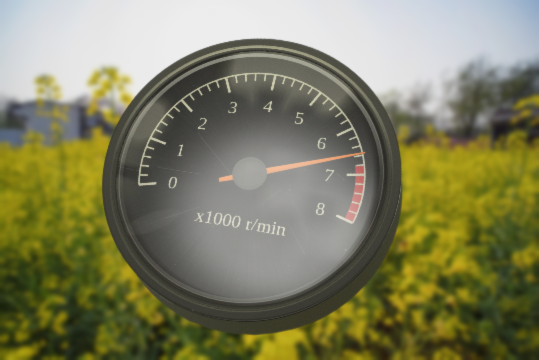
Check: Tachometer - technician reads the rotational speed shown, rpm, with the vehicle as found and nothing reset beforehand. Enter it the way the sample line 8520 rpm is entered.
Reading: 6600 rpm
